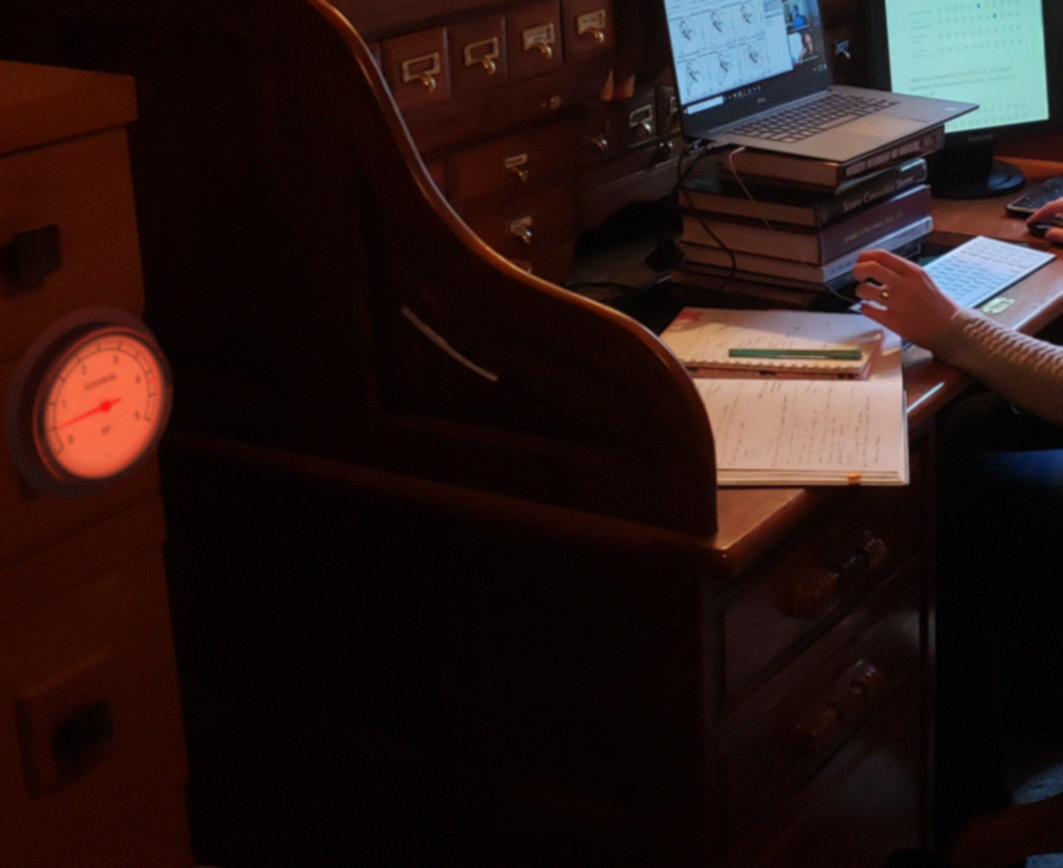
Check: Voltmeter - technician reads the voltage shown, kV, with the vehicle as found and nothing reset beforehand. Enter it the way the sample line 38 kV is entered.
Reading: 0.5 kV
